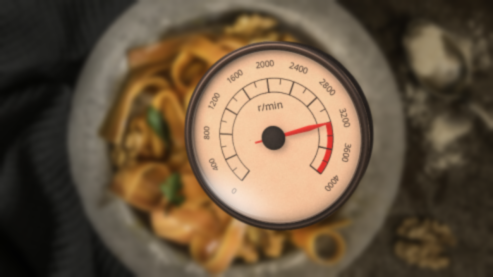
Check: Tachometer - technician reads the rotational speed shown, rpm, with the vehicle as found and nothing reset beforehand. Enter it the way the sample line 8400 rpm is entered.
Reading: 3200 rpm
